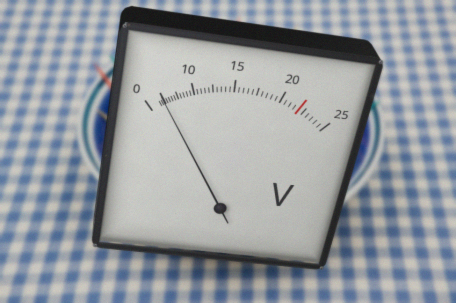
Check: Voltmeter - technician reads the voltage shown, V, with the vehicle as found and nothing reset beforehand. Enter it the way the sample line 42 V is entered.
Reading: 5 V
